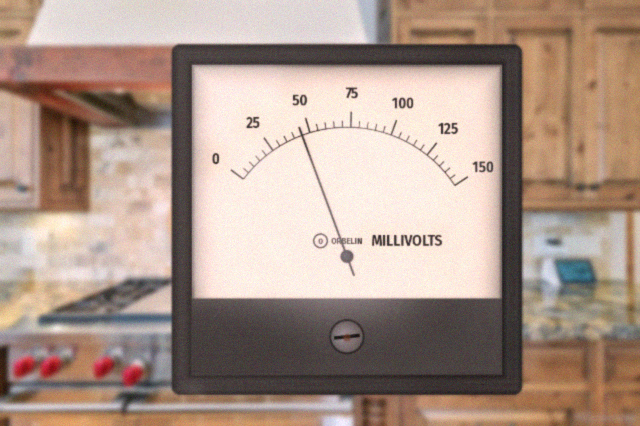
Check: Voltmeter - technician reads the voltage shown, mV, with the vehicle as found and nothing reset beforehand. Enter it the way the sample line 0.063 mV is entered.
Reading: 45 mV
